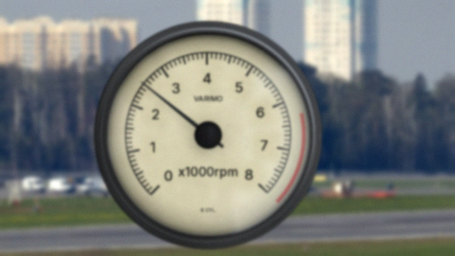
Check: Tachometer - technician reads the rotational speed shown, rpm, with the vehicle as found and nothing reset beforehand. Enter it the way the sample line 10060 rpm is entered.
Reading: 2500 rpm
